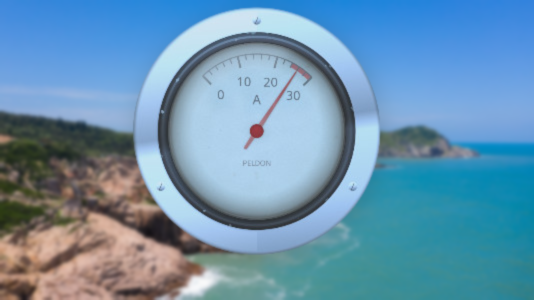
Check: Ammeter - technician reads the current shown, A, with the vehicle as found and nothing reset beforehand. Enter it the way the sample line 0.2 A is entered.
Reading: 26 A
